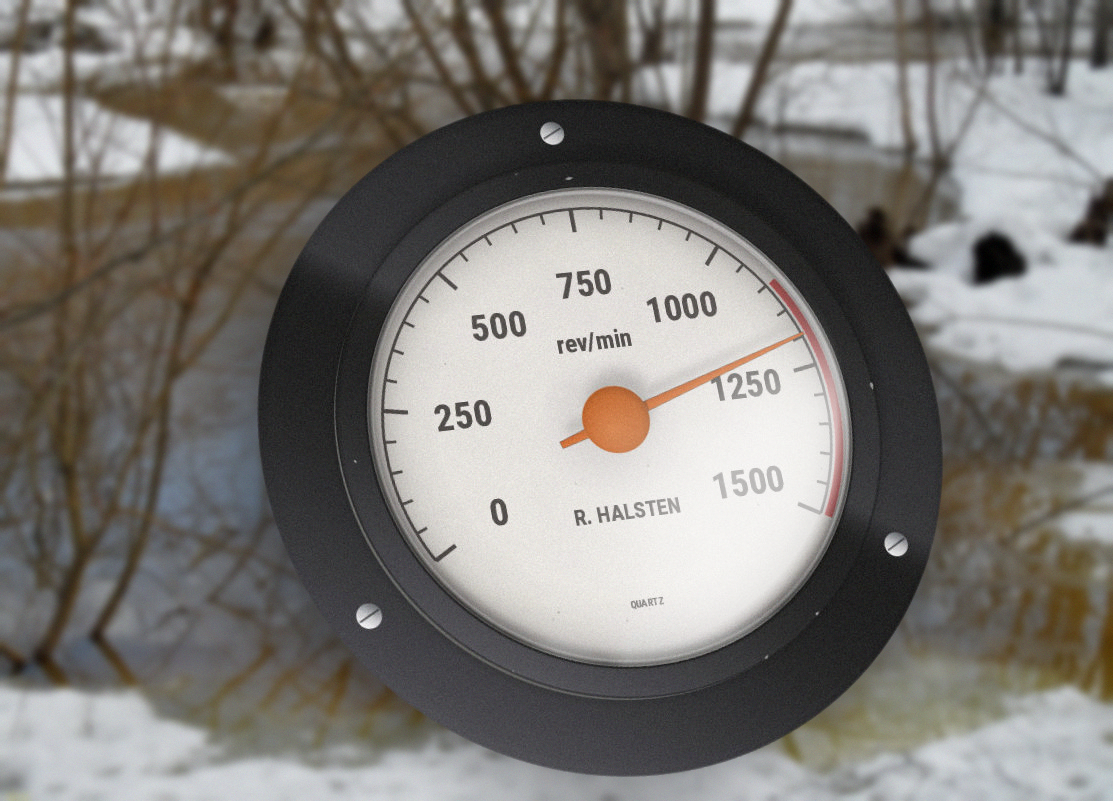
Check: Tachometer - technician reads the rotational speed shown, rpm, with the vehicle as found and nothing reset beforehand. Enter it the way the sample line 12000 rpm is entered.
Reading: 1200 rpm
